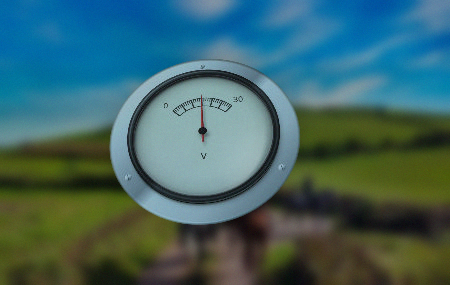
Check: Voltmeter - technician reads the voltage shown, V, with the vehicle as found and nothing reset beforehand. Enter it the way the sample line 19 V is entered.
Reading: 15 V
